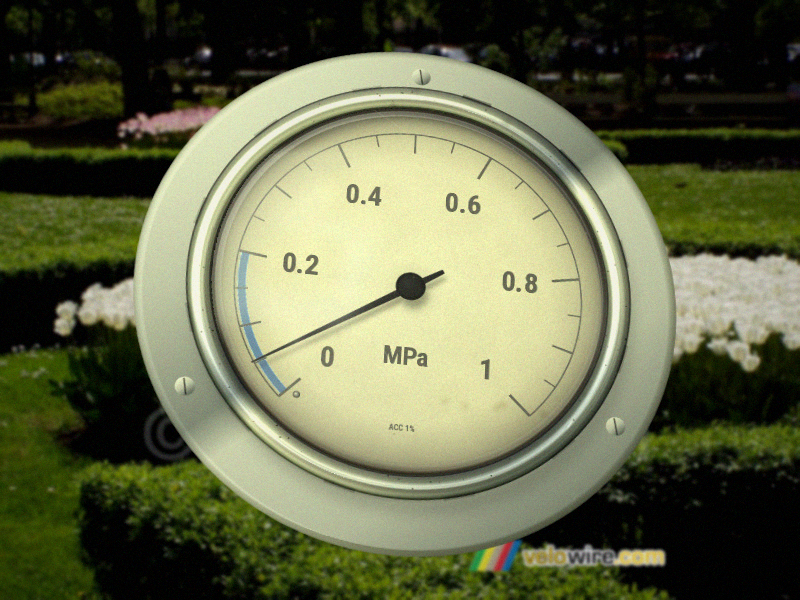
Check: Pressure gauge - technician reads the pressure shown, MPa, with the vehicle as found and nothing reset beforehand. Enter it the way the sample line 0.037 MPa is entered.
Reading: 0.05 MPa
